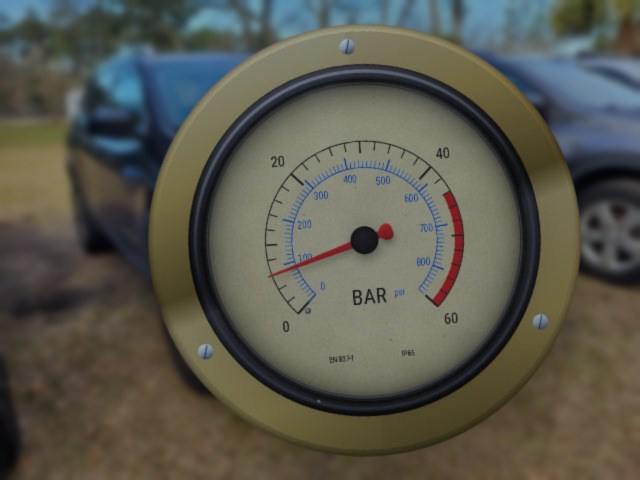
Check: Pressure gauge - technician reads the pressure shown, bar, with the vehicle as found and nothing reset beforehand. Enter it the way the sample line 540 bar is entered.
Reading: 6 bar
